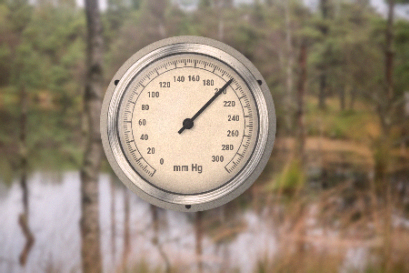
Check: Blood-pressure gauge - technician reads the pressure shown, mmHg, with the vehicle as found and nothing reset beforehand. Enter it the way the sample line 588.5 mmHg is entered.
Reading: 200 mmHg
